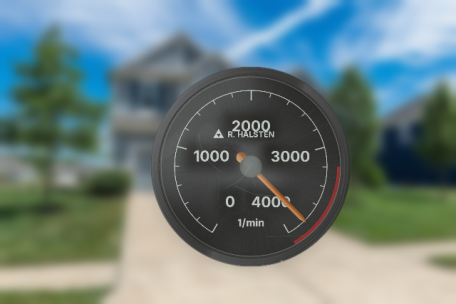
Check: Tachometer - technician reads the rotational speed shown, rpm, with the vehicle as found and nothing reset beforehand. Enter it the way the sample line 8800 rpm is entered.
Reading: 3800 rpm
